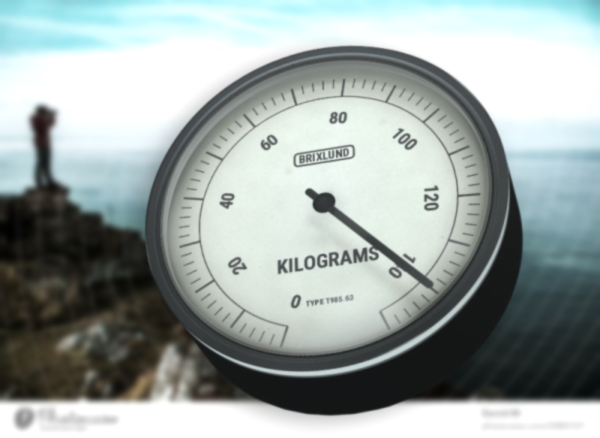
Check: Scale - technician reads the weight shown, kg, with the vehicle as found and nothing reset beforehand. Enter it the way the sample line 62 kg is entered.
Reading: 140 kg
